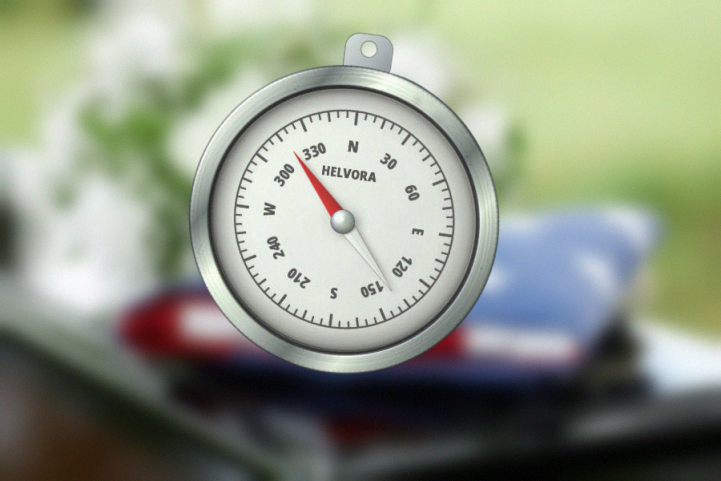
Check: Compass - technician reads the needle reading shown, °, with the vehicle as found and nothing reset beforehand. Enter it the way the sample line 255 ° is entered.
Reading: 317.5 °
